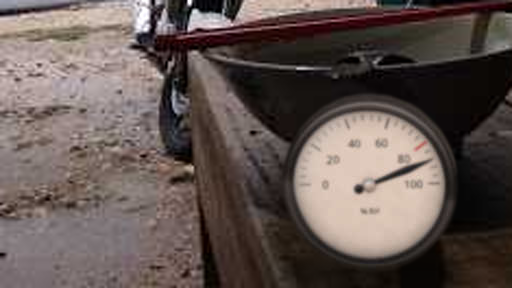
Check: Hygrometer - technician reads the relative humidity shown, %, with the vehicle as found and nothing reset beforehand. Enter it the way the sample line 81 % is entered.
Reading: 88 %
